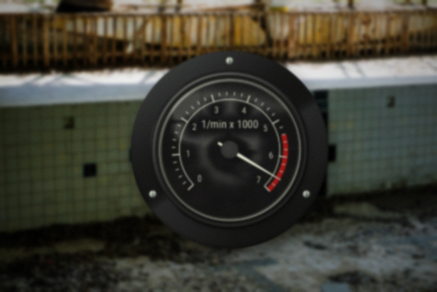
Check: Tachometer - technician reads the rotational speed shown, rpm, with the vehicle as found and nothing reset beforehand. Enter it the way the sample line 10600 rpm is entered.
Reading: 6600 rpm
